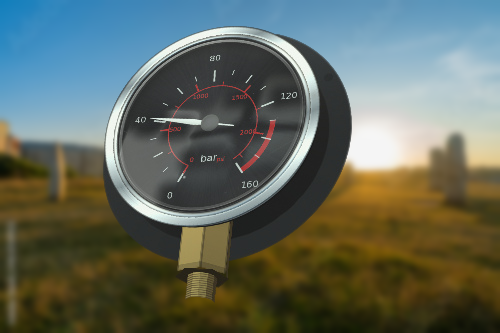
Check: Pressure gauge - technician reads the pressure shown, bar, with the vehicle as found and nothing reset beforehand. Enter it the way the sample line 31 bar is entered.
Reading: 40 bar
